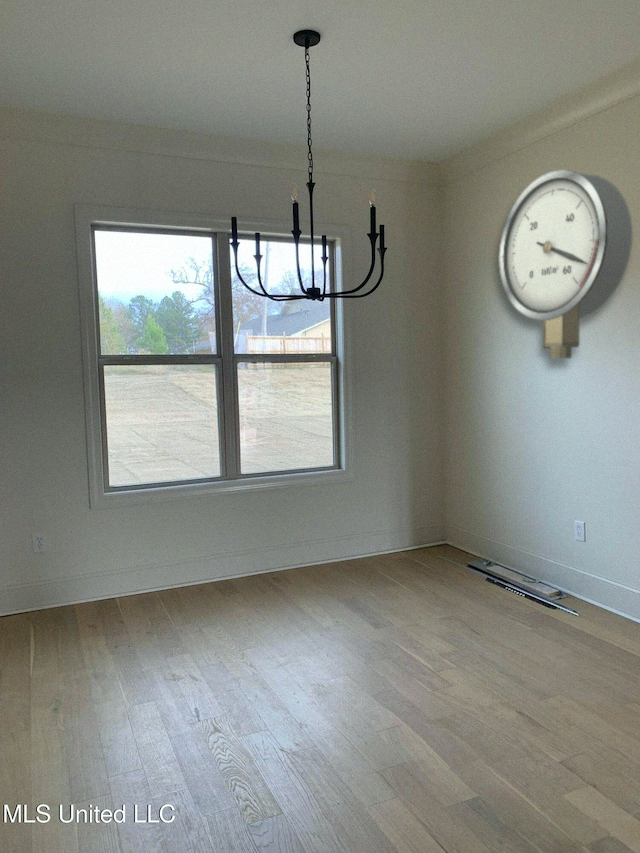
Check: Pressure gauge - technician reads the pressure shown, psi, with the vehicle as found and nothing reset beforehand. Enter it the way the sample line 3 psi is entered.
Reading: 55 psi
